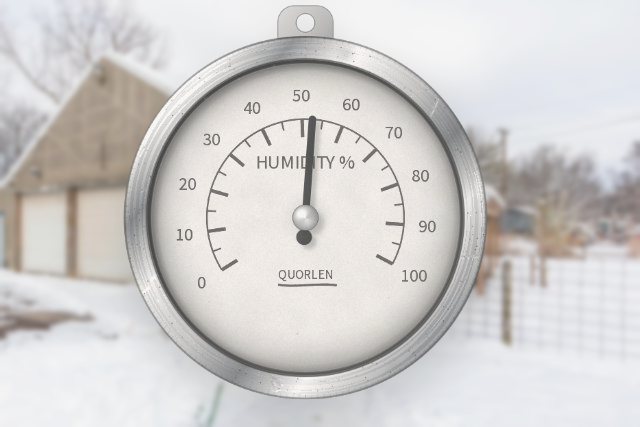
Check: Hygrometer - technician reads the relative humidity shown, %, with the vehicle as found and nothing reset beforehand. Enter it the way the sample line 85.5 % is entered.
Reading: 52.5 %
